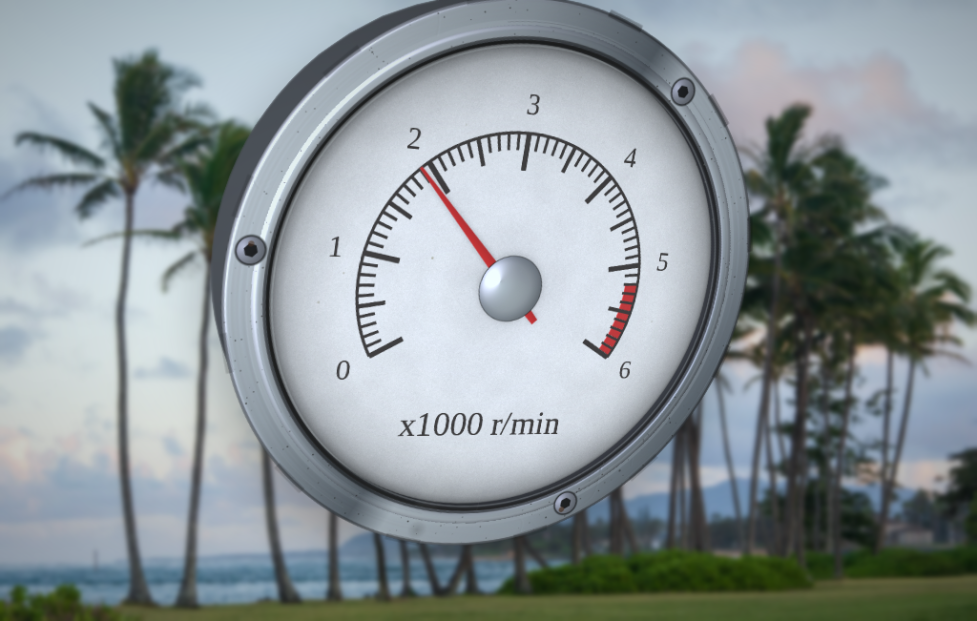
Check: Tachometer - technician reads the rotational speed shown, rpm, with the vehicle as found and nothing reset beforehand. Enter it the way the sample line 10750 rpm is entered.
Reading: 1900 rpm
